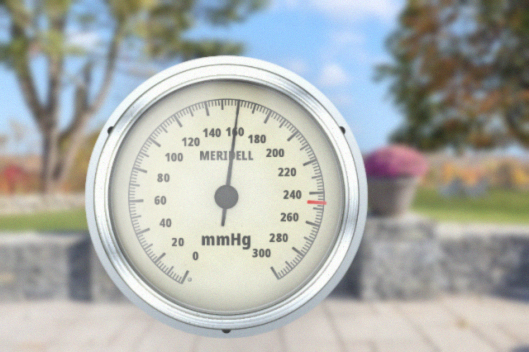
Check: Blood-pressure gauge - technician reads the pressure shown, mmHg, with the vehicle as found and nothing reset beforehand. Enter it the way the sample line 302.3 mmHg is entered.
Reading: 160 mmHg
